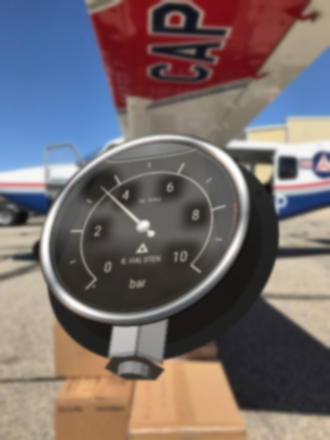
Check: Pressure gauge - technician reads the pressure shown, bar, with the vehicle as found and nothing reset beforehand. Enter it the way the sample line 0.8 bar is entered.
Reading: 3.5 bar
